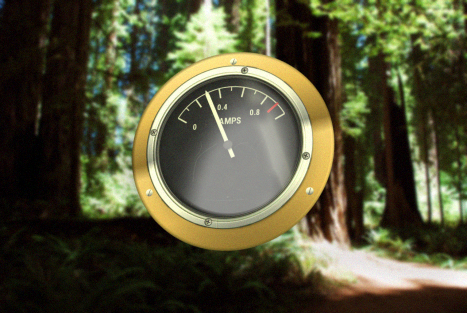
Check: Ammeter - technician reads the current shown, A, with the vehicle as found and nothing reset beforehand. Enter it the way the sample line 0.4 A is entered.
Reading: 0.3 A
